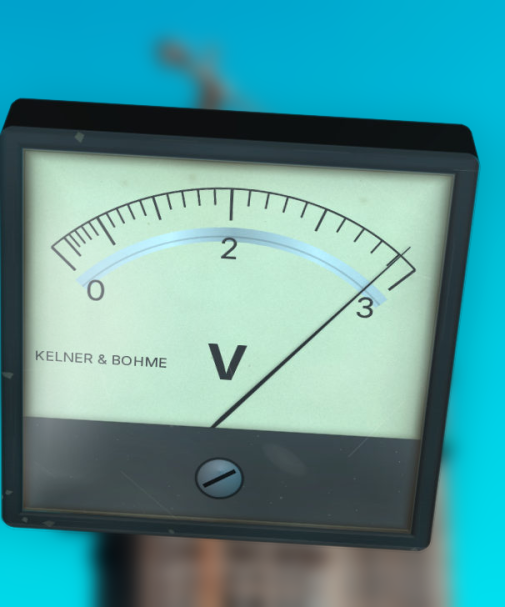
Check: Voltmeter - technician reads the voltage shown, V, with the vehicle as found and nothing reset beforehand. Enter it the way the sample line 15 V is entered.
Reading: 2.9 V
